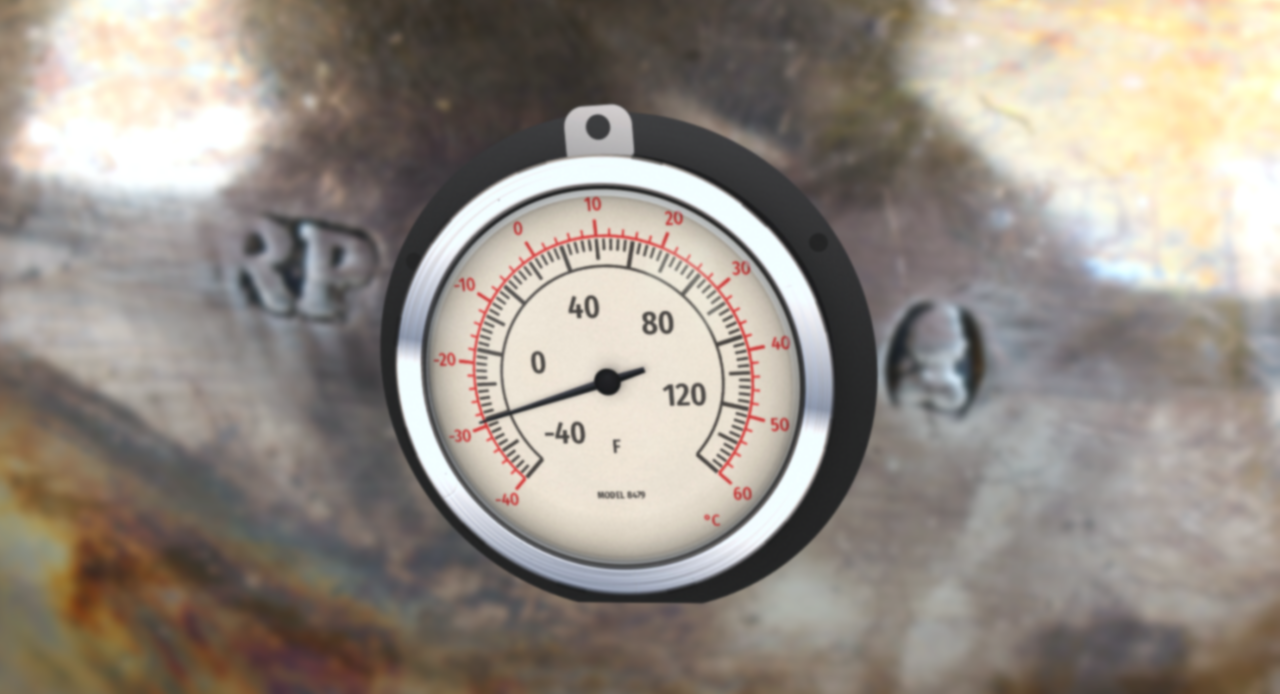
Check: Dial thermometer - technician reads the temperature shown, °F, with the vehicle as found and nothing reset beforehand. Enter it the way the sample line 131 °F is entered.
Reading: -20 °F
